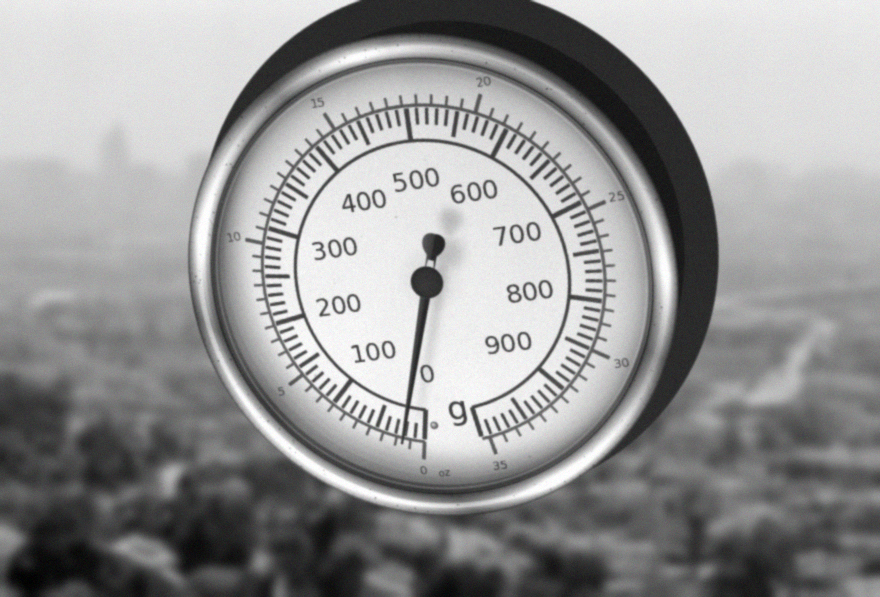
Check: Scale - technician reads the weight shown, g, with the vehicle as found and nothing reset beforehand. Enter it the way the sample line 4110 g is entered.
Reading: 20 g
